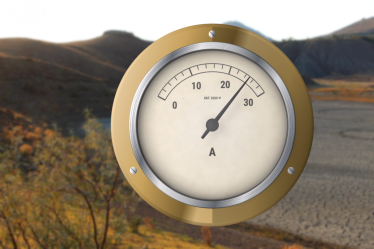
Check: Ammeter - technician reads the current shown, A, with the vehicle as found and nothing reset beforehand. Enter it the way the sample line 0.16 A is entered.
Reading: 25 A
